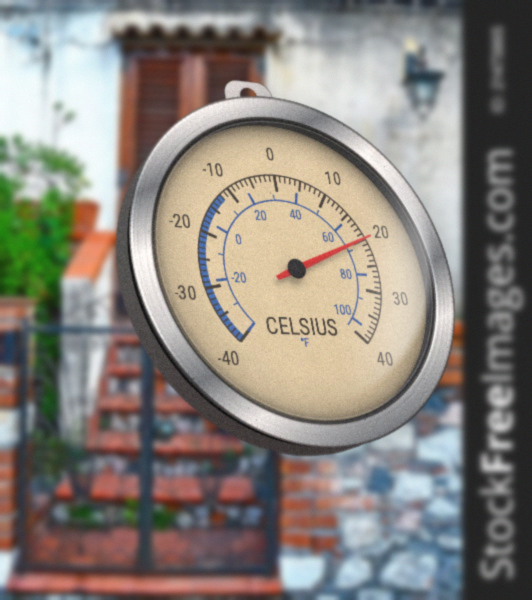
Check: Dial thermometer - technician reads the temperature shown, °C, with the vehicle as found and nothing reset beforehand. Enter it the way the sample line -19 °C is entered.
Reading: 20 °C
